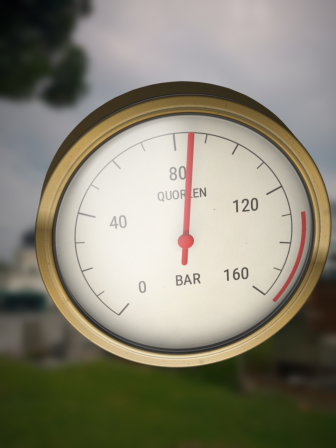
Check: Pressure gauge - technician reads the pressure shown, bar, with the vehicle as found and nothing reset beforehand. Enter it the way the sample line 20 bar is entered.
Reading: 85 bar
